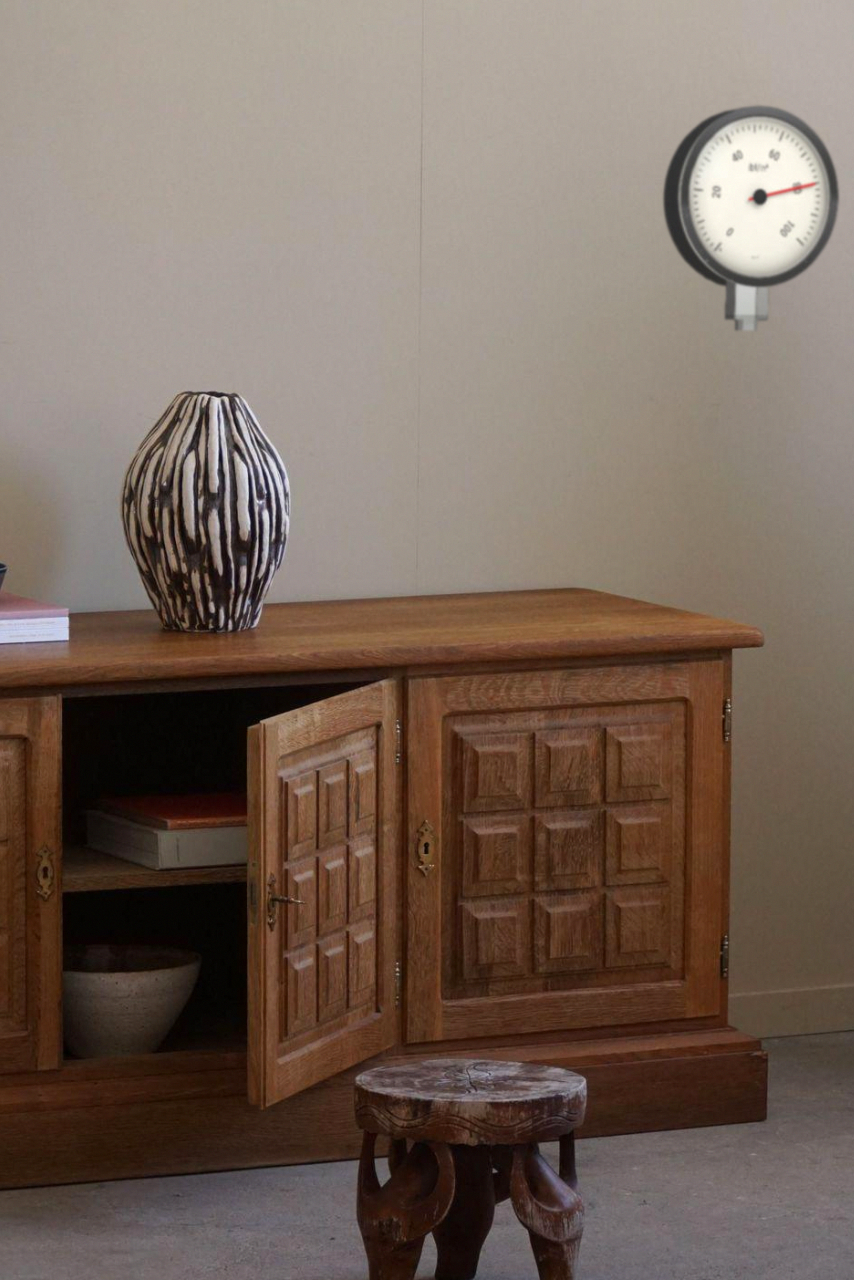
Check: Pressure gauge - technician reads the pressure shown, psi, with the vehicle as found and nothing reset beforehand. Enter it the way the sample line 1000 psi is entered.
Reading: 80 psi
